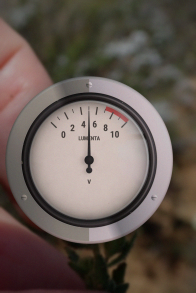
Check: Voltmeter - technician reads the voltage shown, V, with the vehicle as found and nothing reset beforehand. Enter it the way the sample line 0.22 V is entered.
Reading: 5 V
